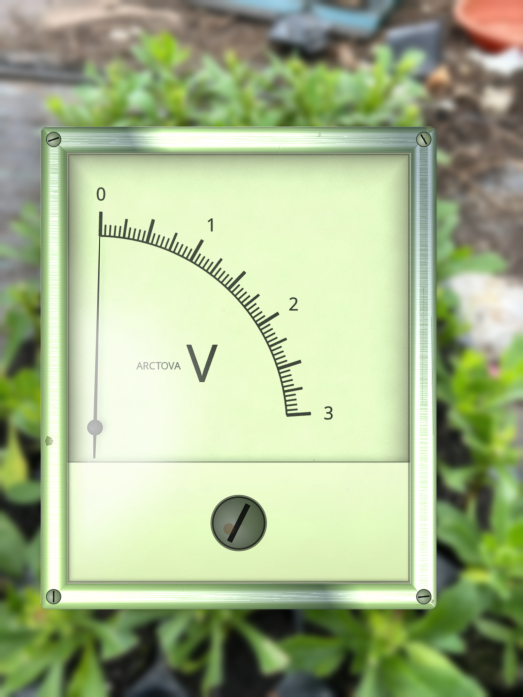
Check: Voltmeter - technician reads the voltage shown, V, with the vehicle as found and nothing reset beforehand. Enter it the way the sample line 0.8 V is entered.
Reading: 0 V
